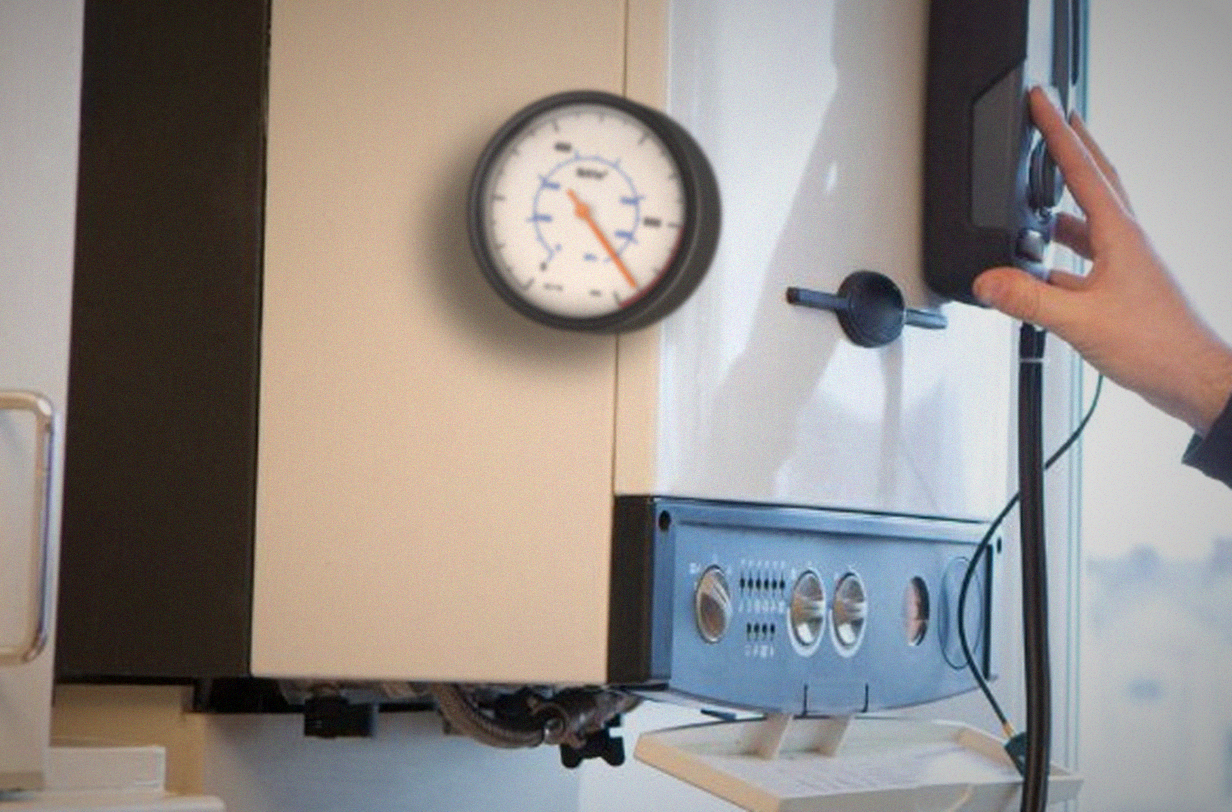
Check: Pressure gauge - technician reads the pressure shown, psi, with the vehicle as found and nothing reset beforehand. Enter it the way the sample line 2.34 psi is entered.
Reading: 950 psi
